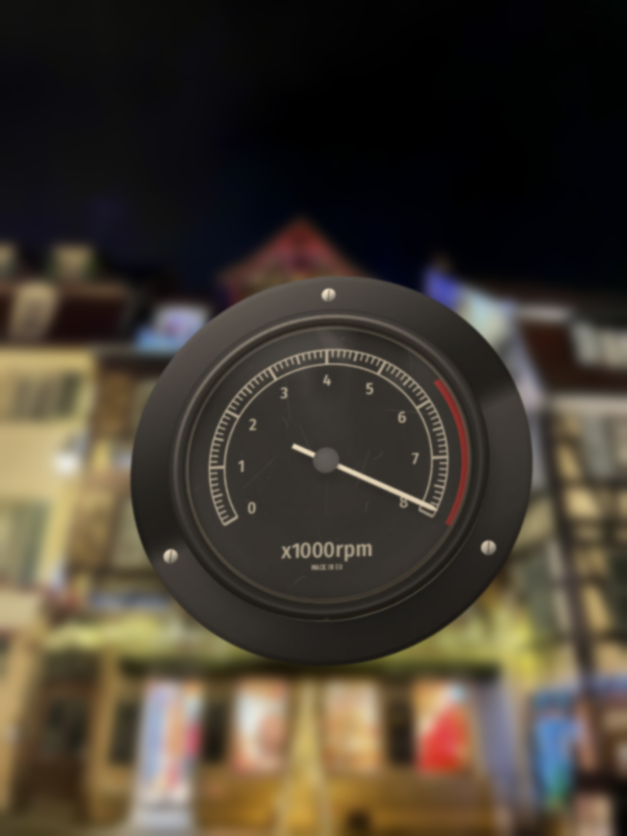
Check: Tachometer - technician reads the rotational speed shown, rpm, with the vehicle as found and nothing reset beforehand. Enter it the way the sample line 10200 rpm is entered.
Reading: 7900 rpm
